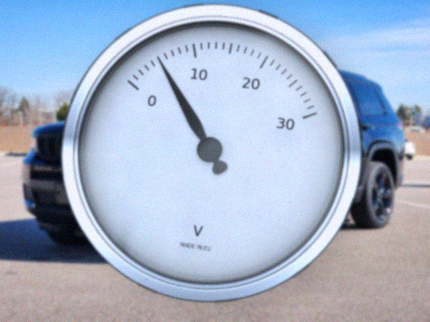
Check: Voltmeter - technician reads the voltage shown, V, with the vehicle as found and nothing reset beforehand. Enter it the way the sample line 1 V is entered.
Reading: 5 V
